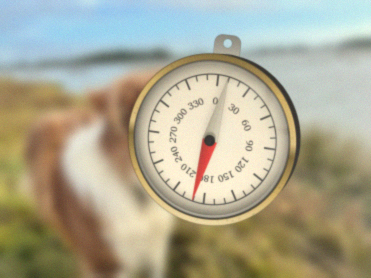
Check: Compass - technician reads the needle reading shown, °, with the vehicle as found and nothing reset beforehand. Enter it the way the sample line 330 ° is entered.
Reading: 190 °
